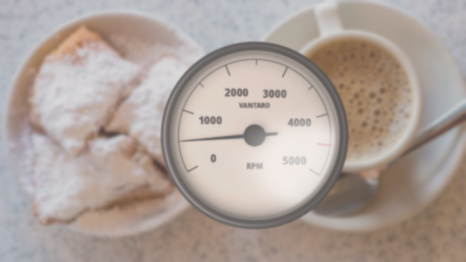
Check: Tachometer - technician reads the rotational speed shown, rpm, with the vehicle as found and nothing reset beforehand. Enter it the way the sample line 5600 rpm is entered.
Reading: 500 rpm
